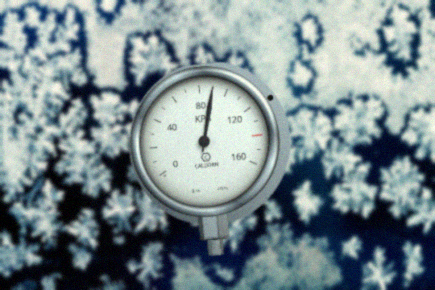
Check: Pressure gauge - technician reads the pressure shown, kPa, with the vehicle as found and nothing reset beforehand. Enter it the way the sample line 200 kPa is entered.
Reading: 90 kPa
